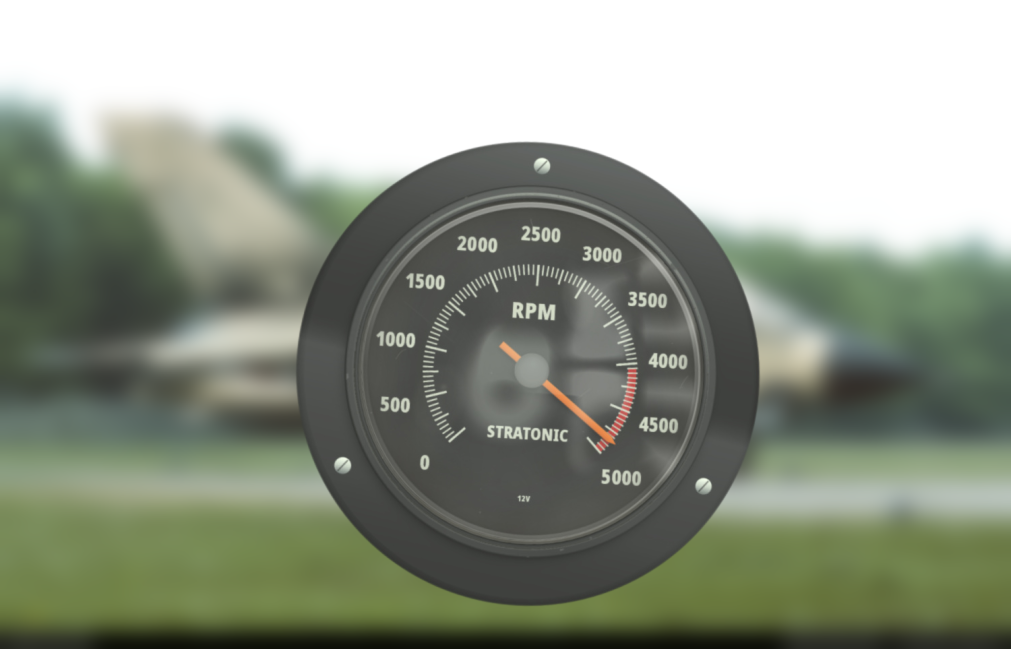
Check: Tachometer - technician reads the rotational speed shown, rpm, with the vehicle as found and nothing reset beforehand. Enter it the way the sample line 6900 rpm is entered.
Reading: 4850 rpm
